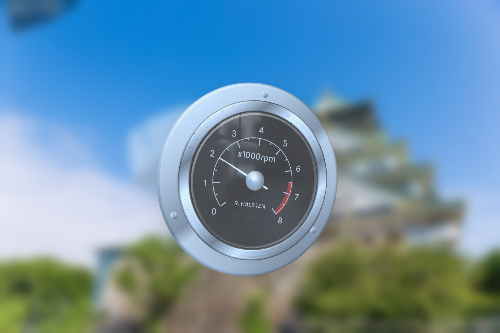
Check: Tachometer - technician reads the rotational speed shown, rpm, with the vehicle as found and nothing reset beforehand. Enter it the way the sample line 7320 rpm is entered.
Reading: 2000 rpm
